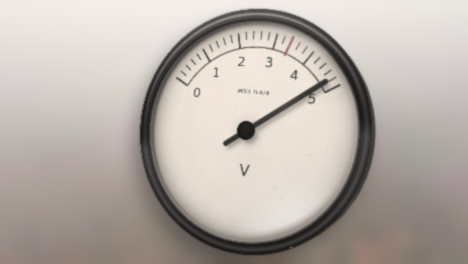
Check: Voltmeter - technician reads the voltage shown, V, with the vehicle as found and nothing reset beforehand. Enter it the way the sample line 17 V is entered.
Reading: 4.8 V
